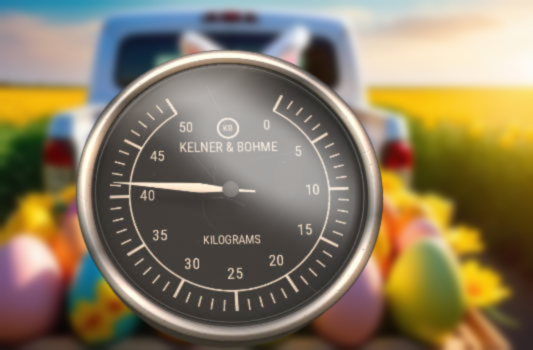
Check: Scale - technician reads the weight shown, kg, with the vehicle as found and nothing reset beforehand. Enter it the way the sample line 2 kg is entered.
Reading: 41 kg
